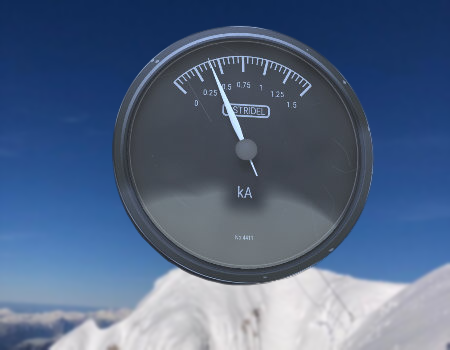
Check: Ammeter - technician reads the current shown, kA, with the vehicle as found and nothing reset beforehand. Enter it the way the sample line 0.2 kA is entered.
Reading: 0.4 kA
